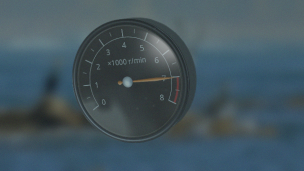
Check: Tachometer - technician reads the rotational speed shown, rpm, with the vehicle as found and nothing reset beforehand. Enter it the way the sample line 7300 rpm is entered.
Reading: 7000 rpm
